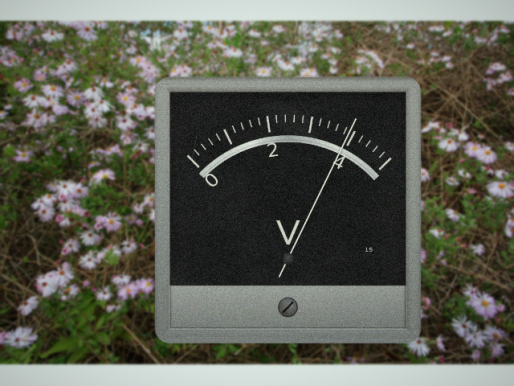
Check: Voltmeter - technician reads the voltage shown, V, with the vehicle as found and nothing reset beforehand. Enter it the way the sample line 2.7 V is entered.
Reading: 3.9 V
